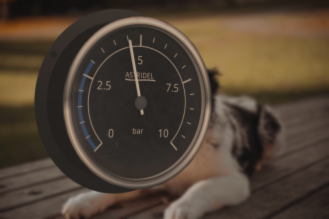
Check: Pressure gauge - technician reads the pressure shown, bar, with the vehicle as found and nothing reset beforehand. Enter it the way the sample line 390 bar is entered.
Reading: 4.5 bar
